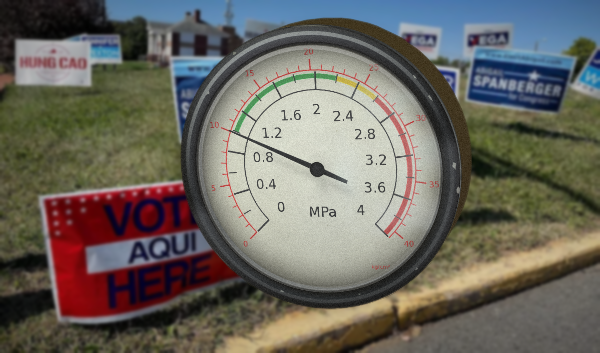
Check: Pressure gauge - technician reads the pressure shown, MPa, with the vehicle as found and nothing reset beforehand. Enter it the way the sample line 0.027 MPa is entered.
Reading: 1 MPa
